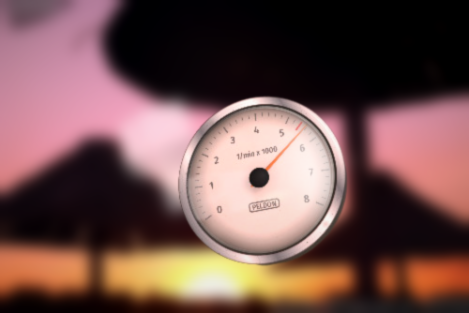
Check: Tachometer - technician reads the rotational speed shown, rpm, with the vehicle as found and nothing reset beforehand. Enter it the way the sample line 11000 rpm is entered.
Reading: 5600 rpm
